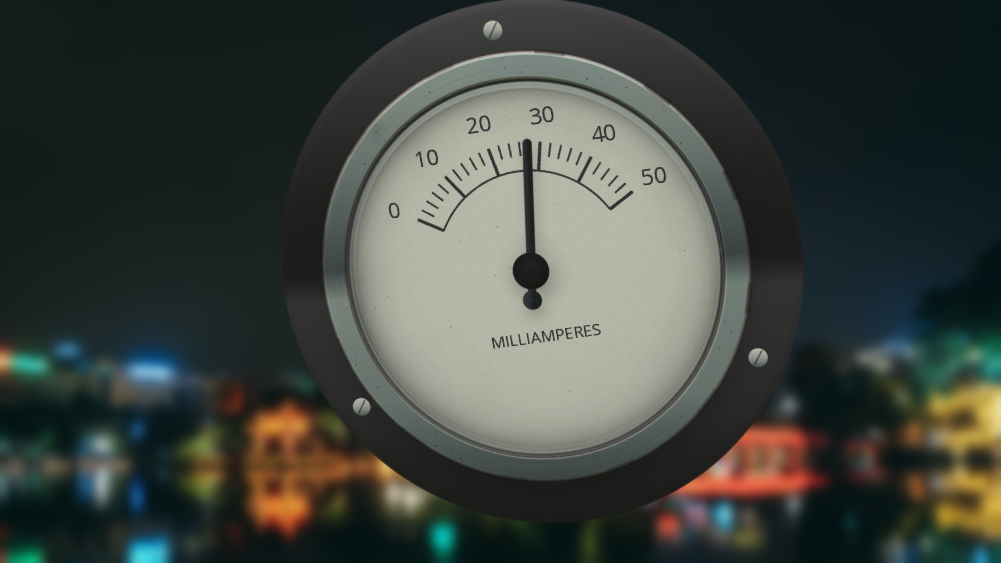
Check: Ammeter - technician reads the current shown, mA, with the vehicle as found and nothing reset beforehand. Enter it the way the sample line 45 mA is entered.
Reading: 28 mA
